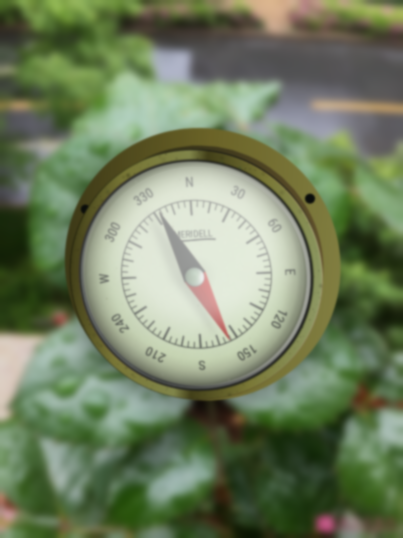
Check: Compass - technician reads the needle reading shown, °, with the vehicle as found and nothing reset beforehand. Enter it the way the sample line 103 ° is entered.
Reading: 155 °
